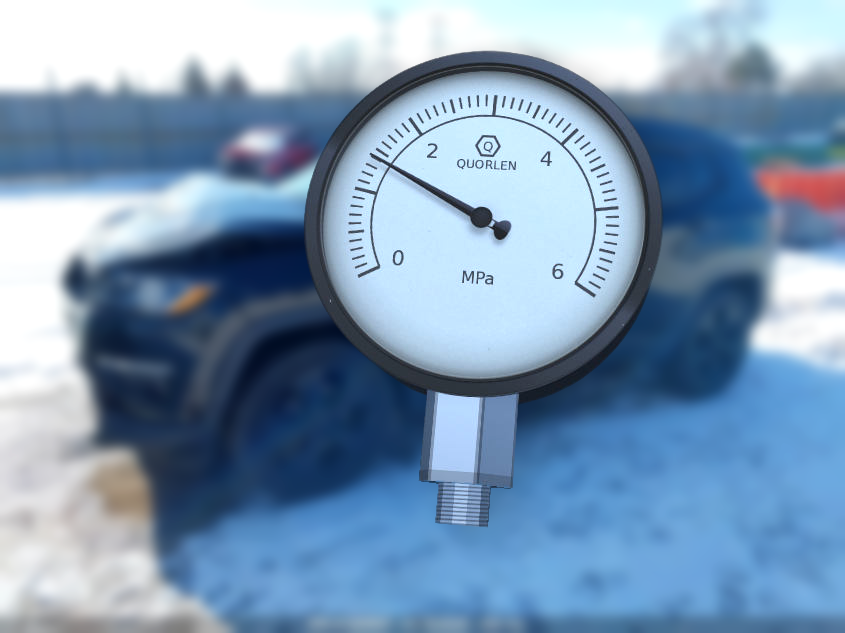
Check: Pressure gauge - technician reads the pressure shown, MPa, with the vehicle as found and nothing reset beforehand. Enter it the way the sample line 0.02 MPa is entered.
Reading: 1.4 MPa
